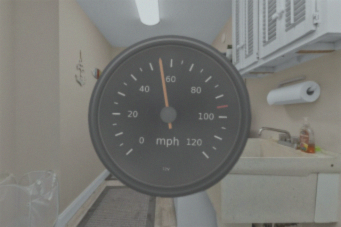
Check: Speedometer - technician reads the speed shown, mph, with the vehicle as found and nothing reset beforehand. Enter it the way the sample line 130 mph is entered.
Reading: 55 mph
